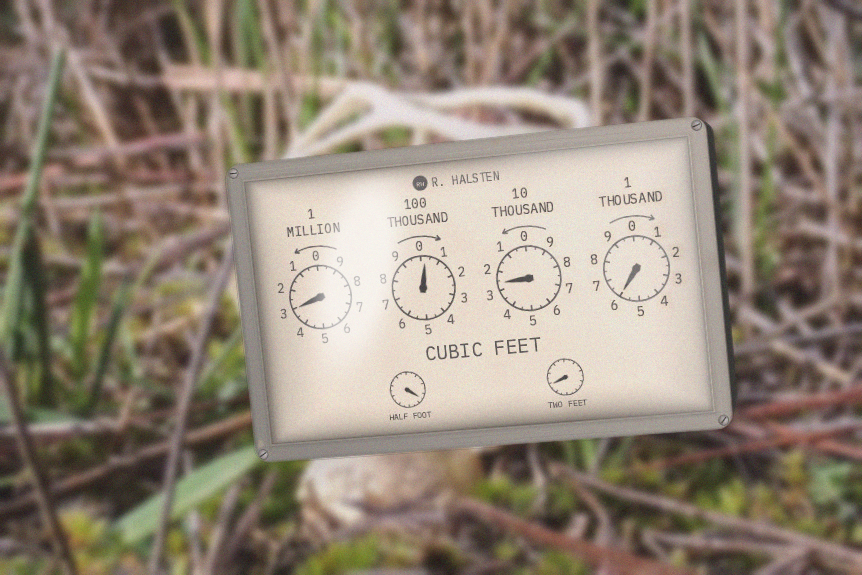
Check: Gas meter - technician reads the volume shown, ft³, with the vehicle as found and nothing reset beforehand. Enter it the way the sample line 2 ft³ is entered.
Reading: 302600 ft³
